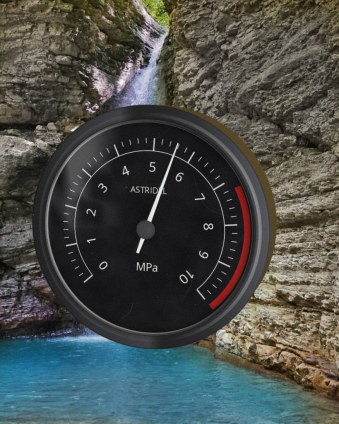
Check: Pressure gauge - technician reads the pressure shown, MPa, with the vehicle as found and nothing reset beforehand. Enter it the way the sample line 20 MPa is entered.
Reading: 5.6 MPa
